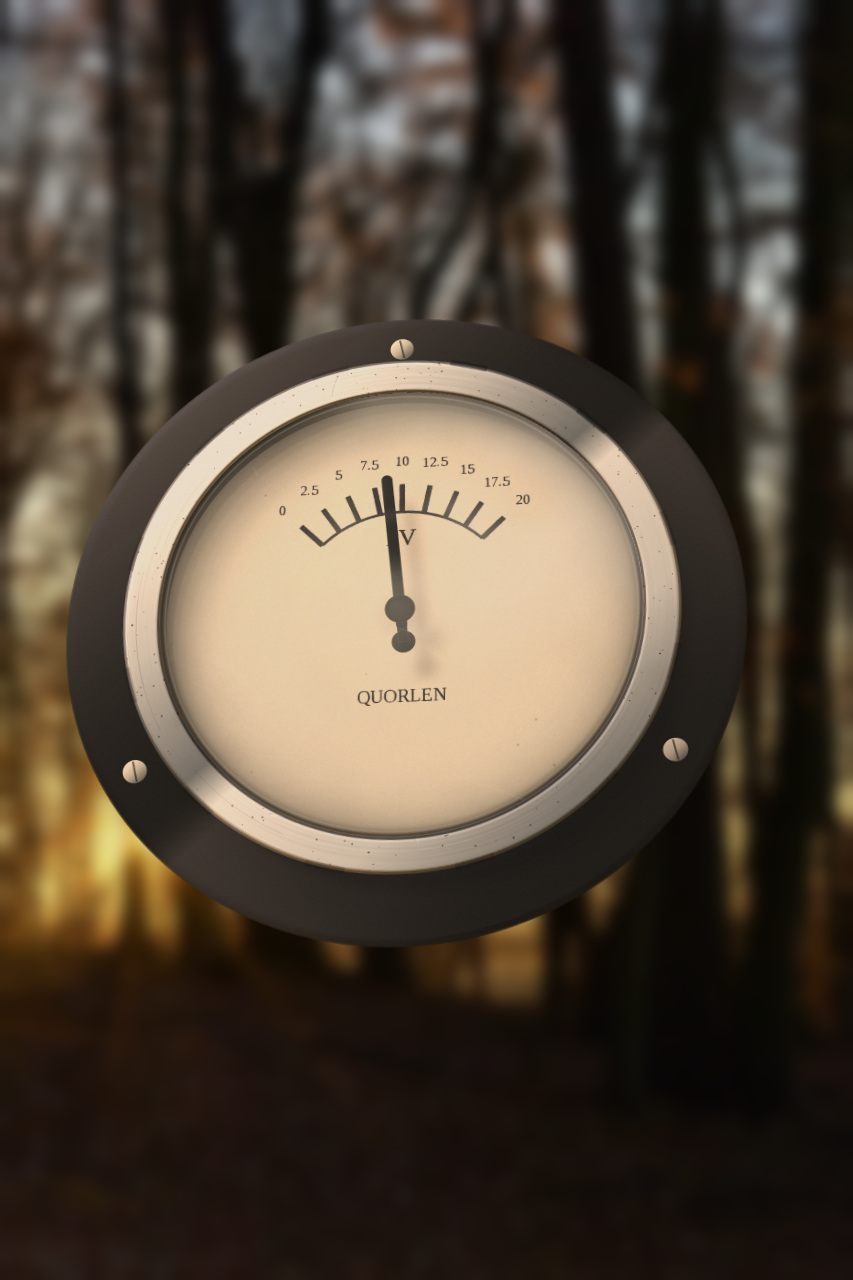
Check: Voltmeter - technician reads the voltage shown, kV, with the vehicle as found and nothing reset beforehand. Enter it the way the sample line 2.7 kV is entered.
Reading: 8.75 kV
